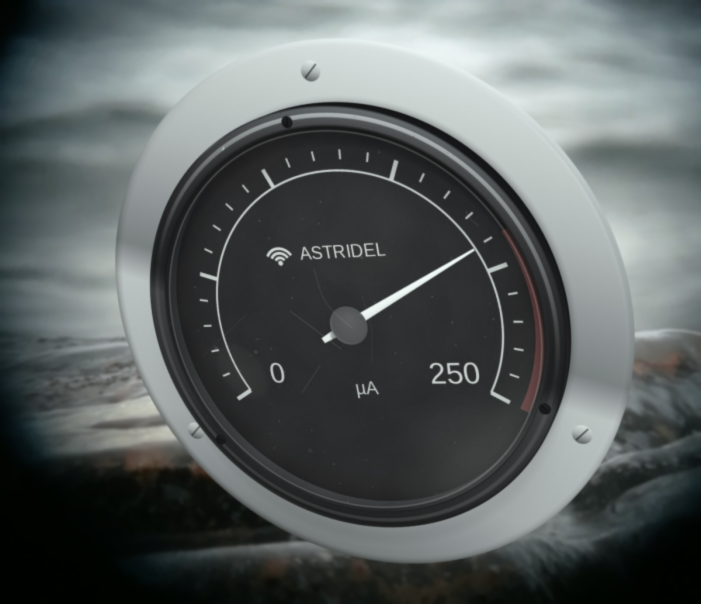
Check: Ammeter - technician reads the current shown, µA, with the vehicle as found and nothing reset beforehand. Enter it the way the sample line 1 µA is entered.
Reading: 190 µA
